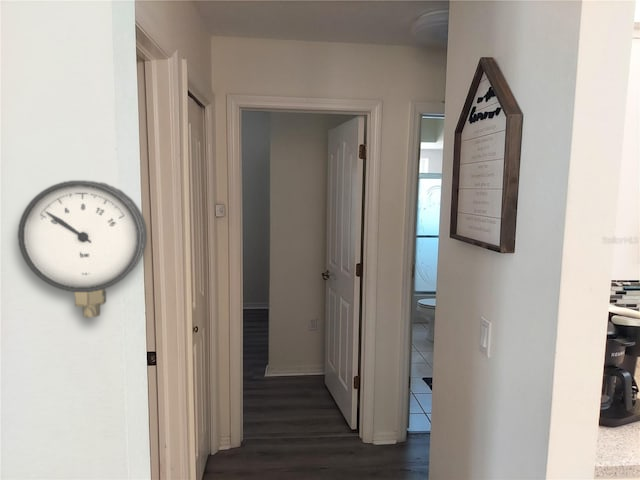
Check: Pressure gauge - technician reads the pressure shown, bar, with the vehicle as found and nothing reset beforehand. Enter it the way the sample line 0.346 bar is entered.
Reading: 1 bar
